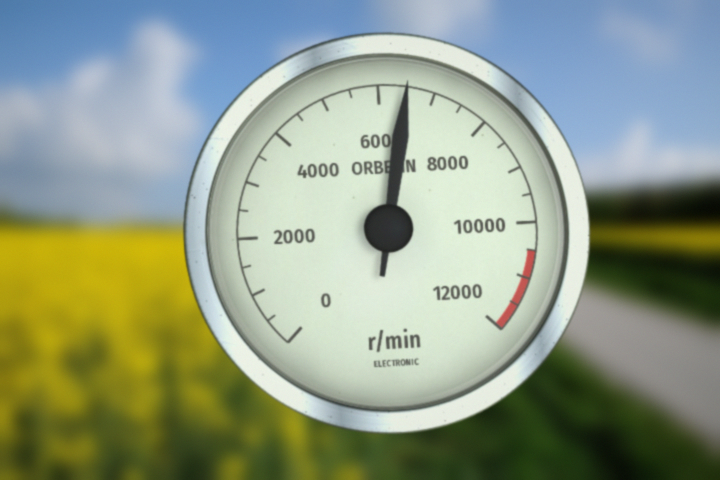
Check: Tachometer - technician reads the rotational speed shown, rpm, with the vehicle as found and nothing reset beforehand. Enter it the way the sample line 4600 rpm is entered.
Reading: 6500 rpm
